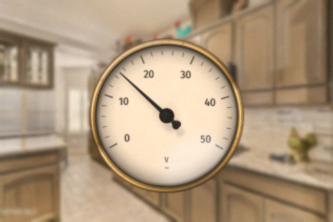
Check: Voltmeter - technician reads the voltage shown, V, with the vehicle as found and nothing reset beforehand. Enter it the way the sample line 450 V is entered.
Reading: 15 V
